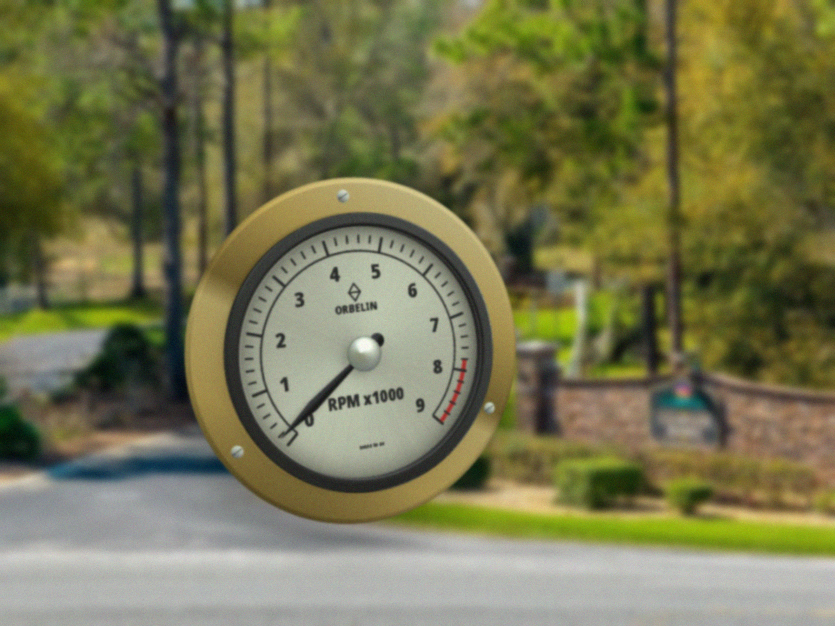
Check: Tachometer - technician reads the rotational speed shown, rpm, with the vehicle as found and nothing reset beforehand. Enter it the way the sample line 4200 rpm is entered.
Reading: 200 rpm
